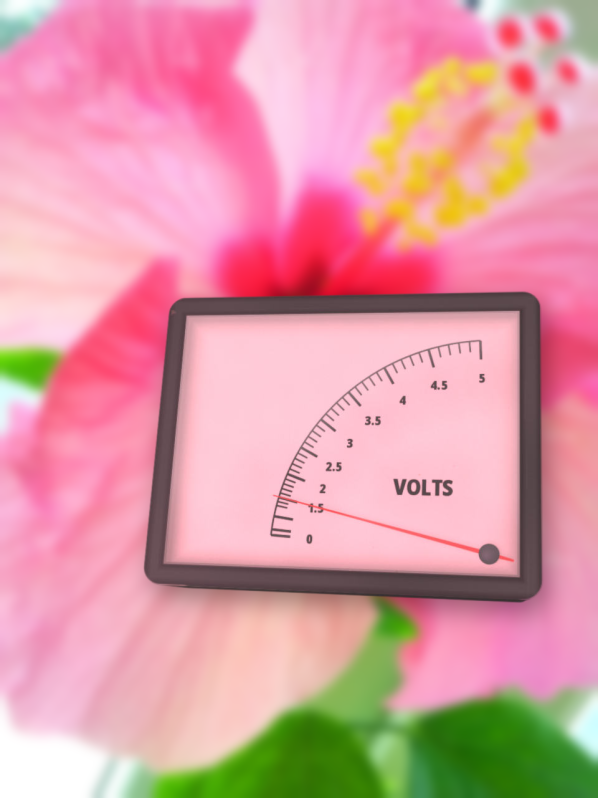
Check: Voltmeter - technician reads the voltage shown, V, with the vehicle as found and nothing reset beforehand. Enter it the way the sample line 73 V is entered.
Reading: 1.5 V
